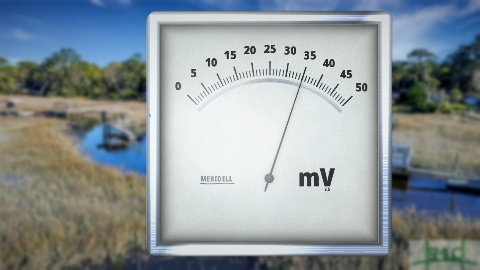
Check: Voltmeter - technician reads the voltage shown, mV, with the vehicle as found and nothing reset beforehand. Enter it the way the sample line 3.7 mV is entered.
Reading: 35 mV
